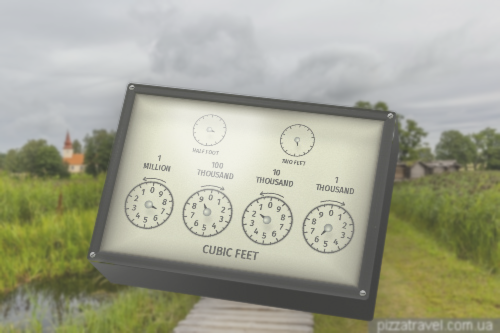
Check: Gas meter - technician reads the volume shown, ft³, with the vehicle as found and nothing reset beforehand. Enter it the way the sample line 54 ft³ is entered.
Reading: 691600 ft³
